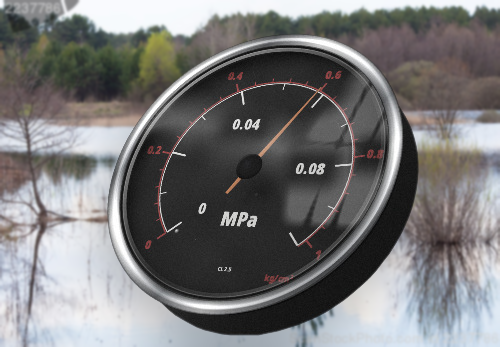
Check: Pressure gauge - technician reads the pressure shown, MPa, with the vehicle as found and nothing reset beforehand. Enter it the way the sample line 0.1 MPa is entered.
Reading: 0.06 MPa
